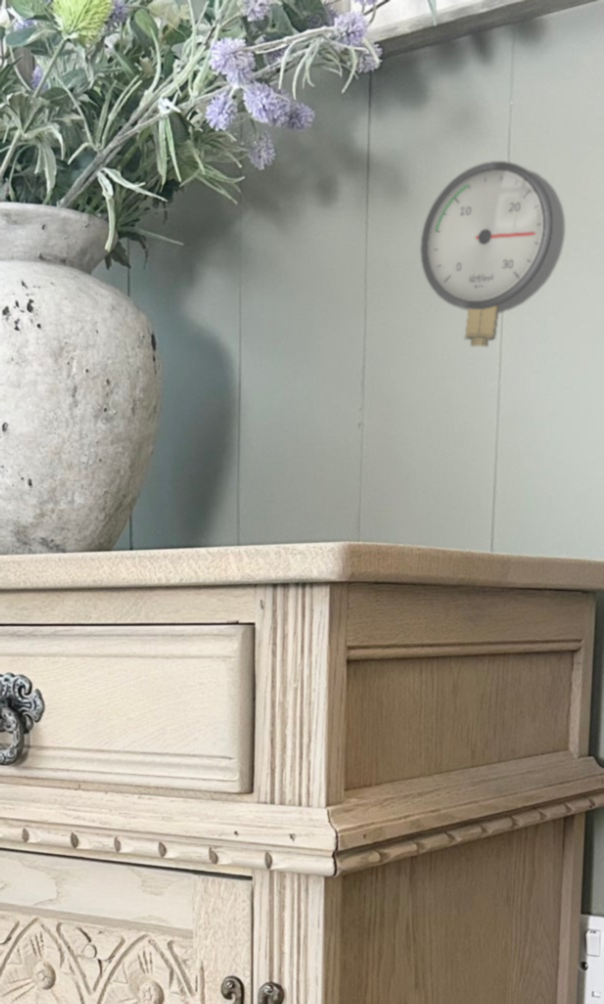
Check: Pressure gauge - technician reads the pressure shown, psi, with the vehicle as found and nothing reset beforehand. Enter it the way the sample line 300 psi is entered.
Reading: 25 psi
